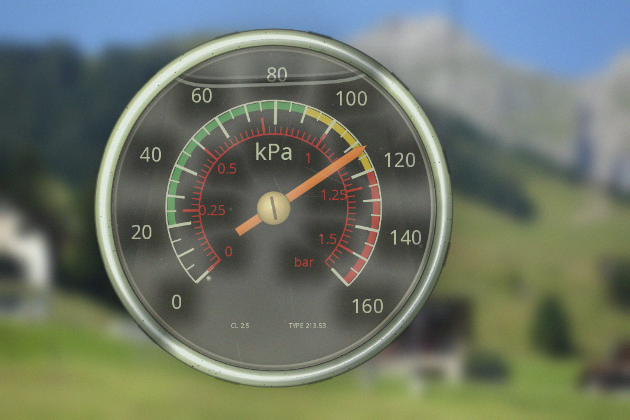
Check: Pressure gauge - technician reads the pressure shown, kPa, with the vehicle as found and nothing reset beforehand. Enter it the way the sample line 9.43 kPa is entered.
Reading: 112.5 kPa
